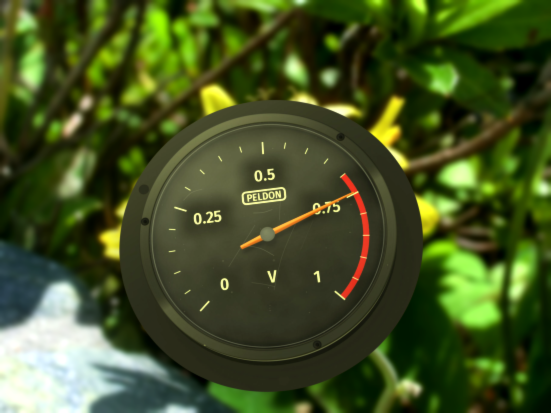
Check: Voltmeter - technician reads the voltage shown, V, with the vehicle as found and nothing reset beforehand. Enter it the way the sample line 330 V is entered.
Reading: 0.75 V
